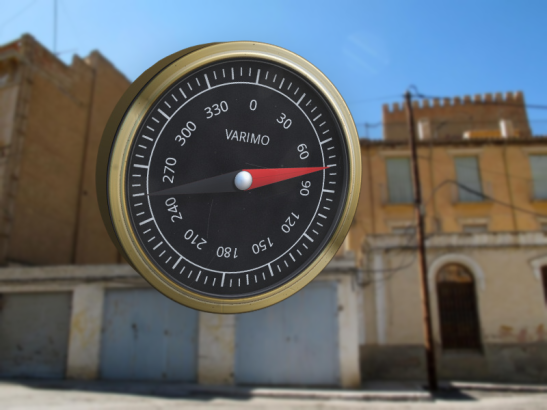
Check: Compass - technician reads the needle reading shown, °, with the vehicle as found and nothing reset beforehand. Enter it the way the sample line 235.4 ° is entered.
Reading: 75 °
